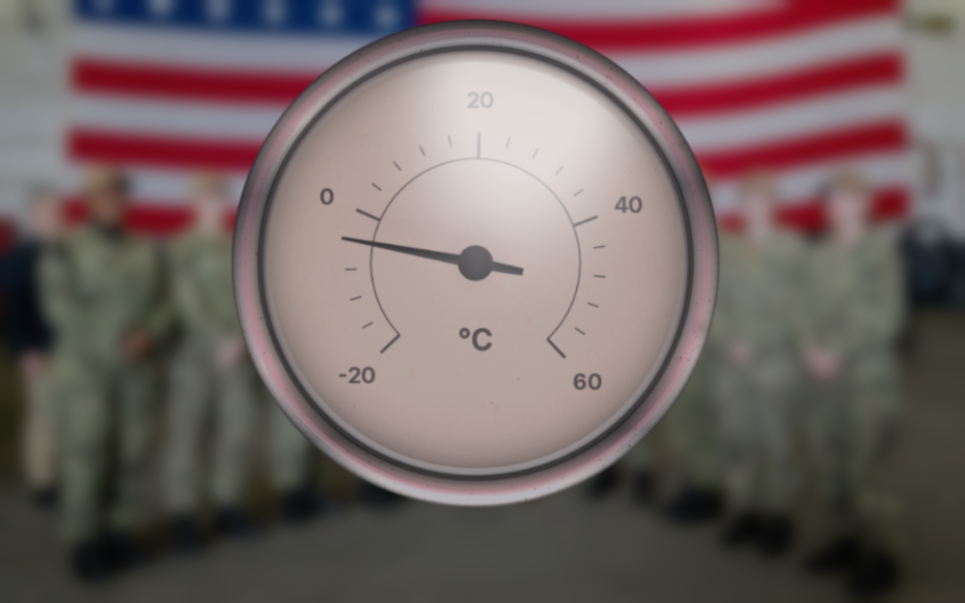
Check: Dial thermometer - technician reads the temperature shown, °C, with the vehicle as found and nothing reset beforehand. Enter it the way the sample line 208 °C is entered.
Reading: -4 °C
